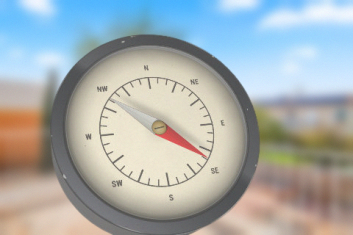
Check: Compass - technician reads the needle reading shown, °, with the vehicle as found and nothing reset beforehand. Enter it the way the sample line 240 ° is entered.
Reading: 130 °
